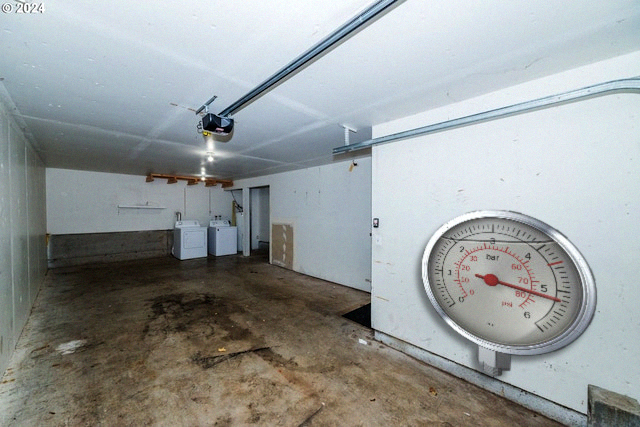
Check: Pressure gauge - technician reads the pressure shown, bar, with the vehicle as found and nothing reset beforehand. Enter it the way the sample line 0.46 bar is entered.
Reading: 5.2 bar
